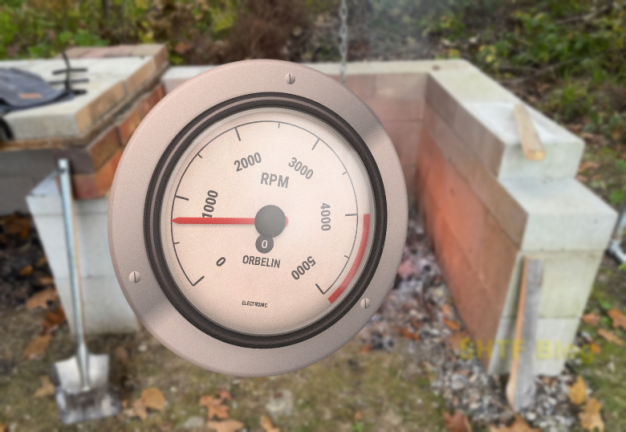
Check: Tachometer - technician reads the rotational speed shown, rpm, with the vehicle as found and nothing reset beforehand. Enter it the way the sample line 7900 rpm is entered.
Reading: 750 rpm
